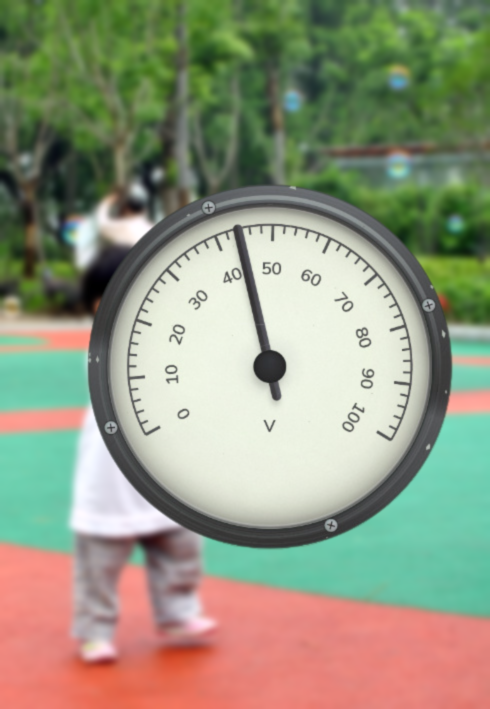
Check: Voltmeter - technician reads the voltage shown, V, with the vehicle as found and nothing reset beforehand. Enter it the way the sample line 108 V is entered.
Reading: 44 V
